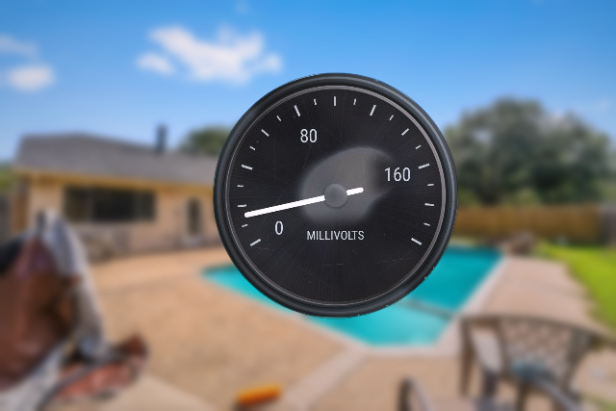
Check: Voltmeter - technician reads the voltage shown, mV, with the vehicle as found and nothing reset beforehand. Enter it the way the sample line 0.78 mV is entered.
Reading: 15 mV
